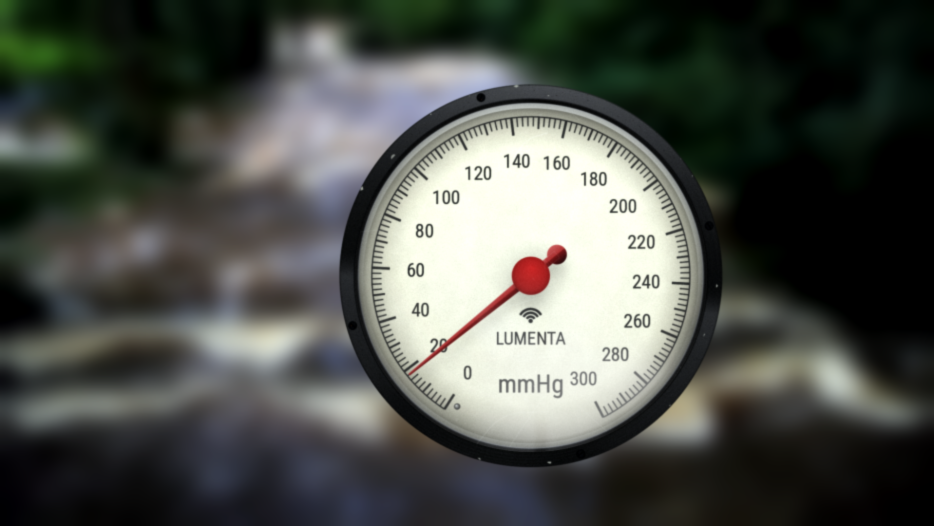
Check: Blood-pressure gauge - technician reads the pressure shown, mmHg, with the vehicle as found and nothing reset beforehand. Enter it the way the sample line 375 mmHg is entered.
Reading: 18 mmHg
